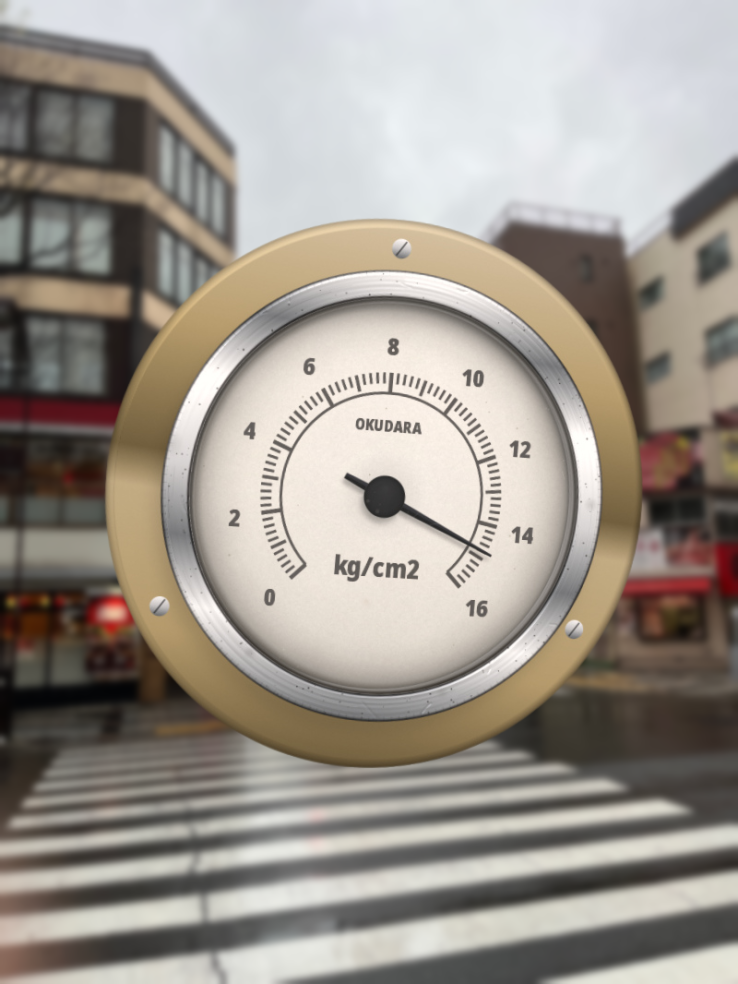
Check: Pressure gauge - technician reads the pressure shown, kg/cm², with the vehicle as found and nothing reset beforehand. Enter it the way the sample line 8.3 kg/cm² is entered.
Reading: 14.8 kg/cm²
